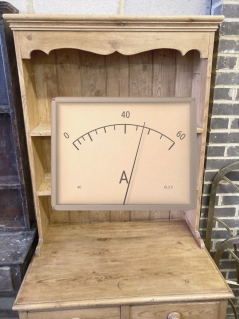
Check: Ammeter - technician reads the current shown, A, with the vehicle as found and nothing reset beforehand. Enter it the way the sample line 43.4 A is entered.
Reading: 47.5 A
